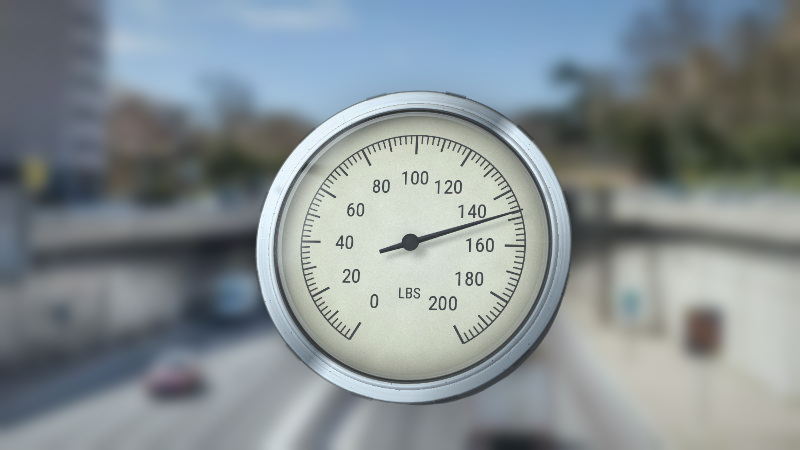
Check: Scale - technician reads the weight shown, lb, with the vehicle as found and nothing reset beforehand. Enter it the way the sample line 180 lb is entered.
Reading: 148 lb
